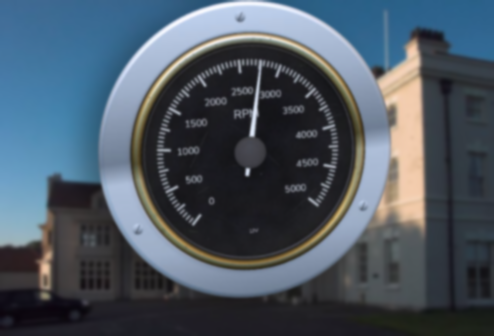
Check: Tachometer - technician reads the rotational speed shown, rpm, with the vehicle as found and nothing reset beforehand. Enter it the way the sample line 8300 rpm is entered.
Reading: 2750 rpm
